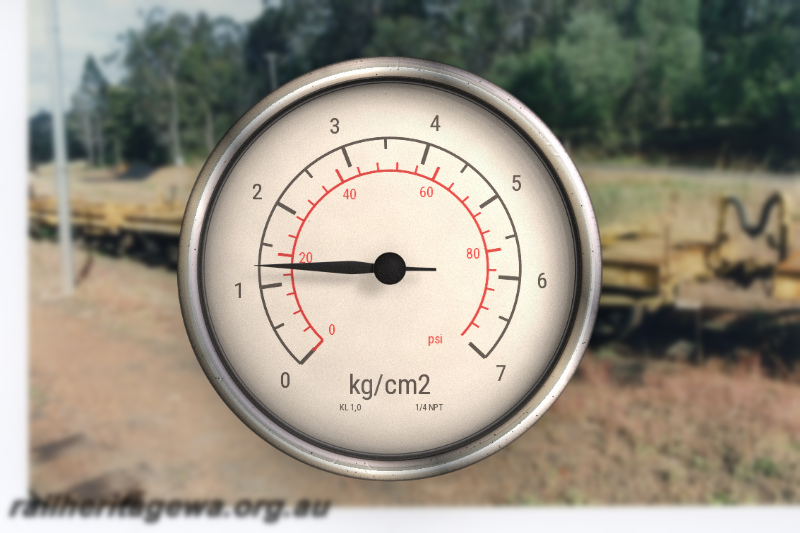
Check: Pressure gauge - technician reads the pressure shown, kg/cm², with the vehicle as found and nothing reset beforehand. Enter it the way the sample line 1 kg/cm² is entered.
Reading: 1.25 kg/cm²
